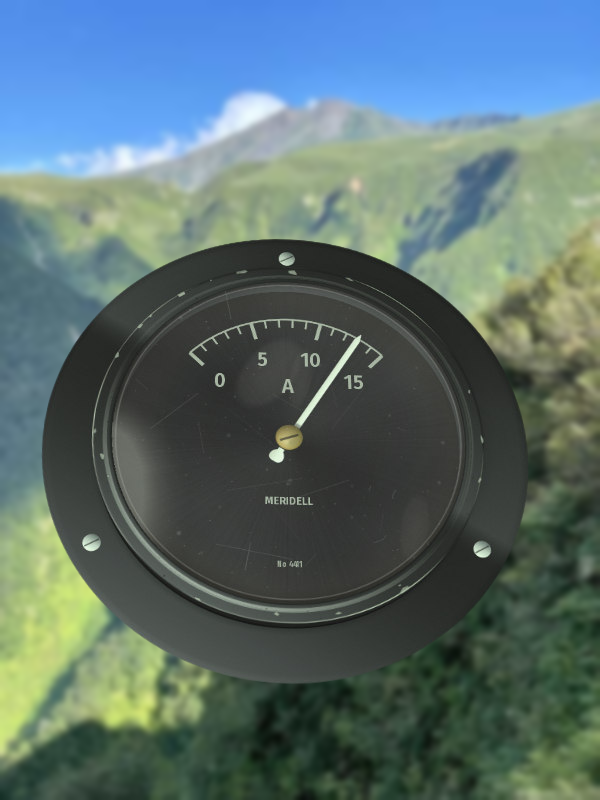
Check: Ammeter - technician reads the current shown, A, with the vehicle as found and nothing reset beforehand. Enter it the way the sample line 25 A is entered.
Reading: 13 A
